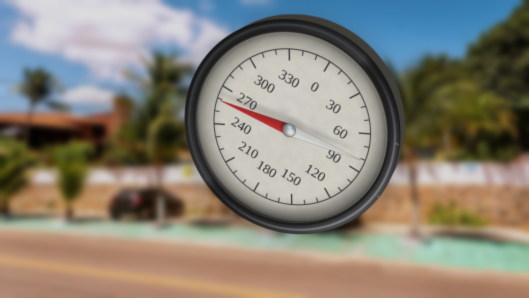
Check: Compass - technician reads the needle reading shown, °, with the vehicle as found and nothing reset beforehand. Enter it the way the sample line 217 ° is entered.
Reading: 260 °
